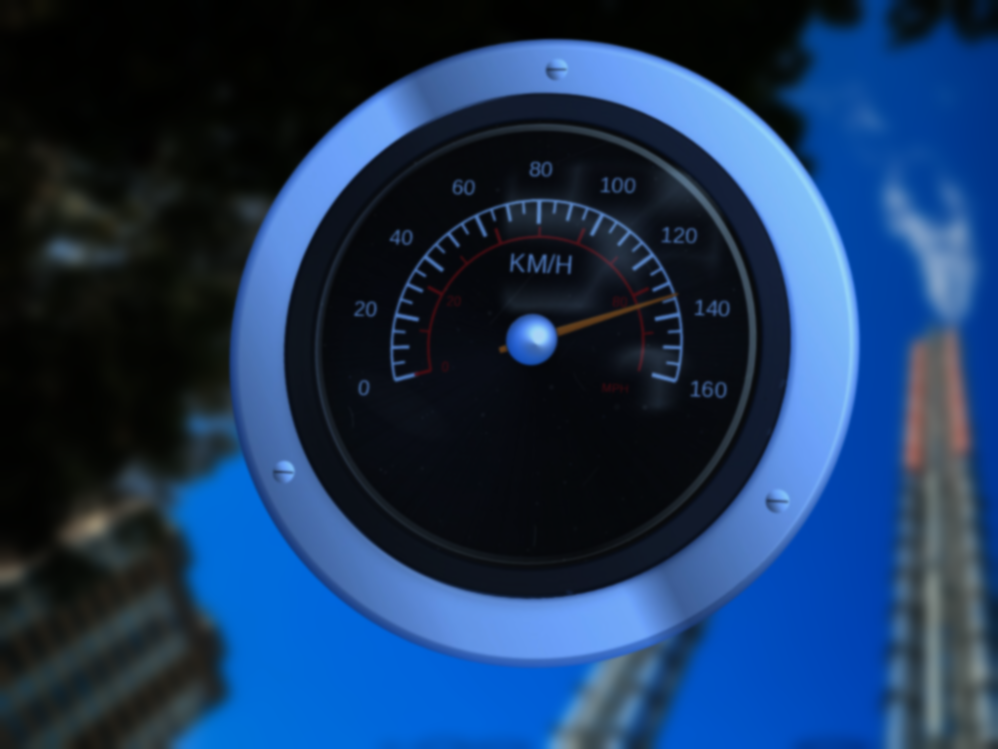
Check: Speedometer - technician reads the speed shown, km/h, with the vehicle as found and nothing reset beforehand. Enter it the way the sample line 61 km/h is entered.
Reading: 135 km/h
